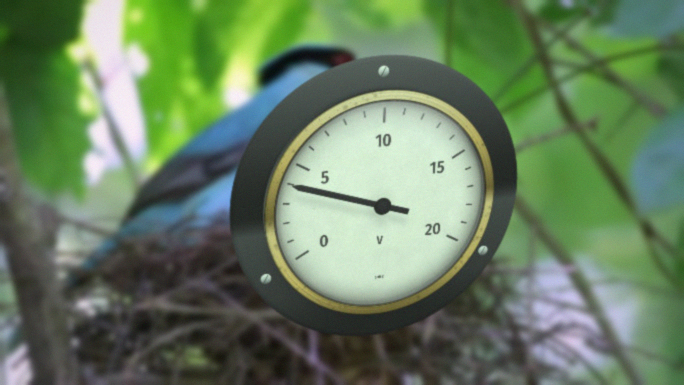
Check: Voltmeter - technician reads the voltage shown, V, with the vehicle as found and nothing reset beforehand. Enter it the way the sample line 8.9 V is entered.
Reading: 4 V
